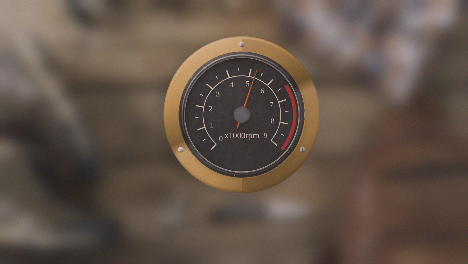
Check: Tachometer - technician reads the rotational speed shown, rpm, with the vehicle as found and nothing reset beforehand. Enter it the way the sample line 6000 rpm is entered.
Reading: 5250 rpm
